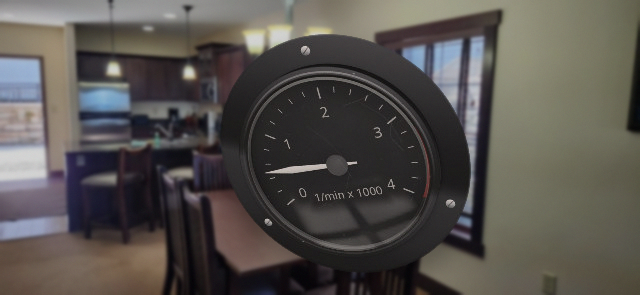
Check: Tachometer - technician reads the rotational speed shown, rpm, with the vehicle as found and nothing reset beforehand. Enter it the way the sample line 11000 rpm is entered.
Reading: 500 rpm
